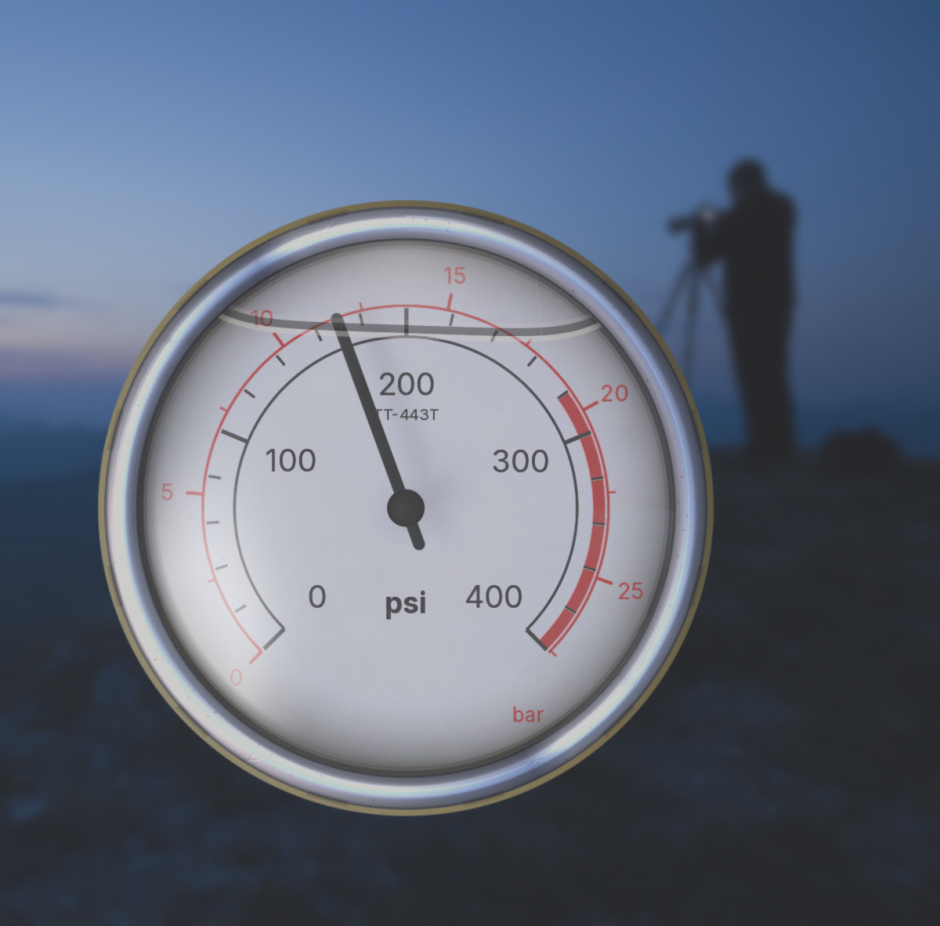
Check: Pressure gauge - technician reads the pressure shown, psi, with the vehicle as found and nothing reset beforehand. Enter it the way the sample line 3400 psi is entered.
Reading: 170 psi
